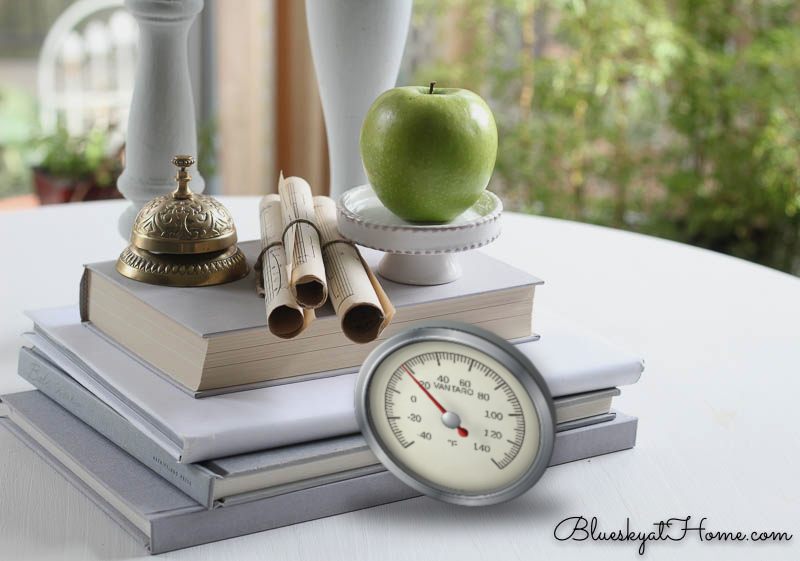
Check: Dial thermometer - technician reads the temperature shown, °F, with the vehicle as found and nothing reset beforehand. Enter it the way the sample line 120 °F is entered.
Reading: 20 °F
